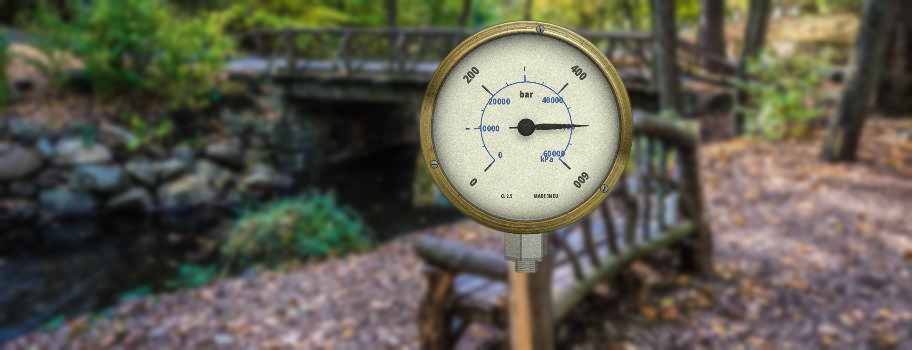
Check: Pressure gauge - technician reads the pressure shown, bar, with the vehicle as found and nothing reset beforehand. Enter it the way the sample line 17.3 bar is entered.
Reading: 500 bar
